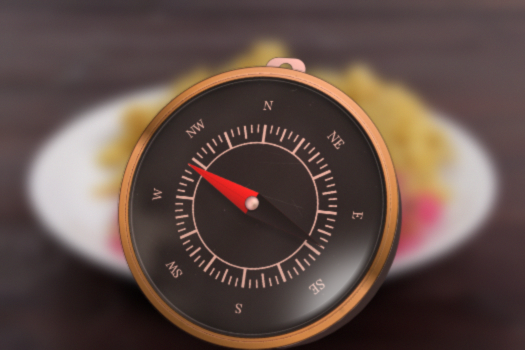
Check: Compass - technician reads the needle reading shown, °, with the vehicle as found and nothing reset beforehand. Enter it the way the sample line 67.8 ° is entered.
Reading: 295 °
